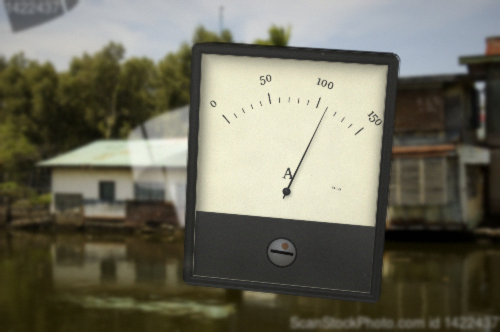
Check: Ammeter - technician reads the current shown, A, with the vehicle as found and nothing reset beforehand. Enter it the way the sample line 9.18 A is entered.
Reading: 110 A
